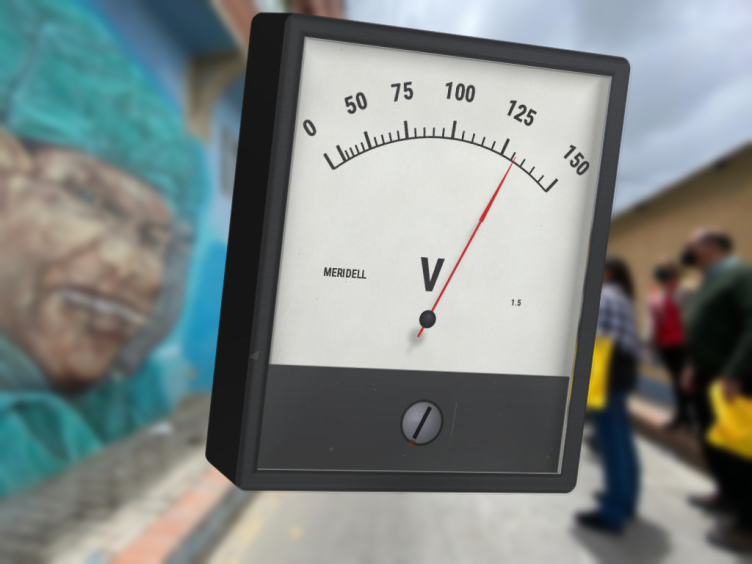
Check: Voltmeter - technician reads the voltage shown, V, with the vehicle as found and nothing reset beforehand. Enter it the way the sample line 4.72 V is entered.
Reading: 130 V
